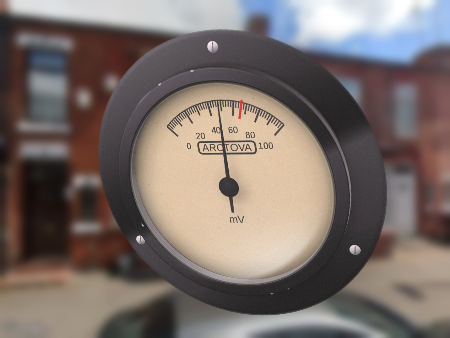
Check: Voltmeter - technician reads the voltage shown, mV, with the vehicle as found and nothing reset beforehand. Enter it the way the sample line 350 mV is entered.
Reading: 50 mV
